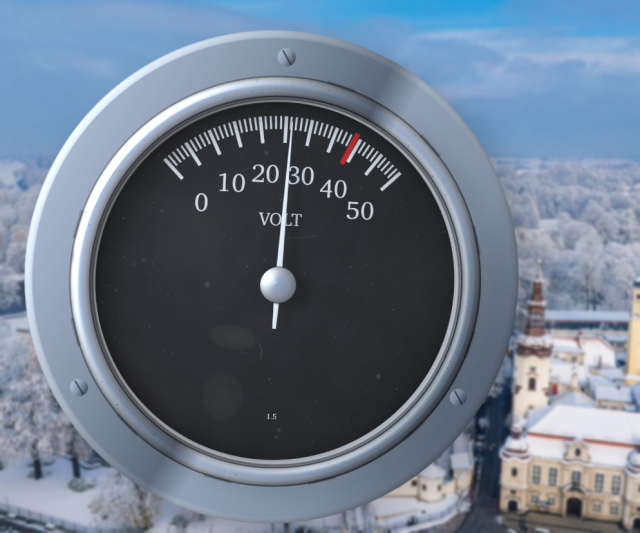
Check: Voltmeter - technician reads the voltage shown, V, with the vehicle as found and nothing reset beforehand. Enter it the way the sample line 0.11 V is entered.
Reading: 26 V
